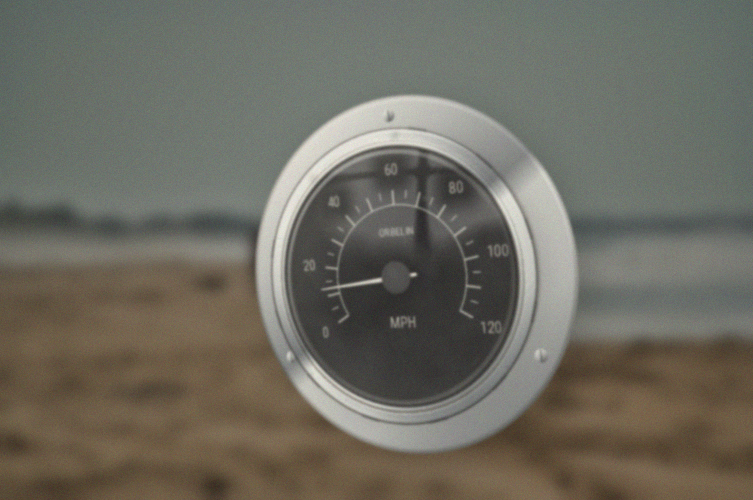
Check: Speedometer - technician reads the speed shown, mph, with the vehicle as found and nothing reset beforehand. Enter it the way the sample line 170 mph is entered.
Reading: 12.5 mph
